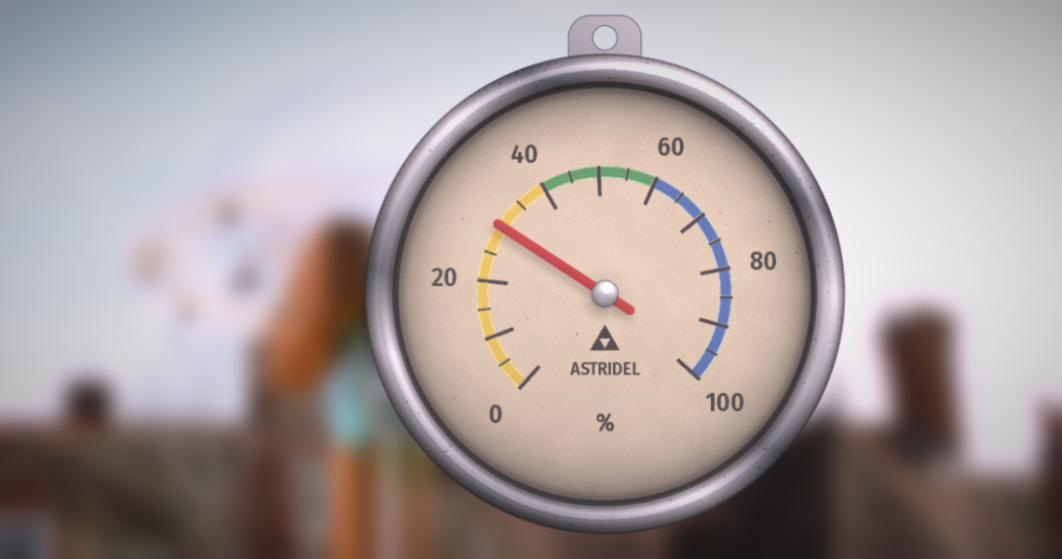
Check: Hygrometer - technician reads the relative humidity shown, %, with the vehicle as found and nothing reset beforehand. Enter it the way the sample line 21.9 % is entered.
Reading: 30 %
